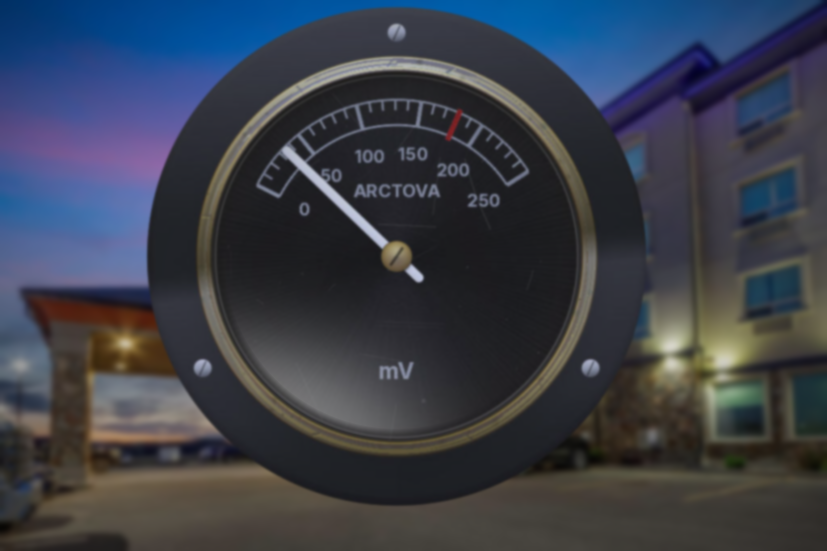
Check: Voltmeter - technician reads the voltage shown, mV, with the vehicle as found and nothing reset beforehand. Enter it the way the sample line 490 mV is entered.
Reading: 35 mV
